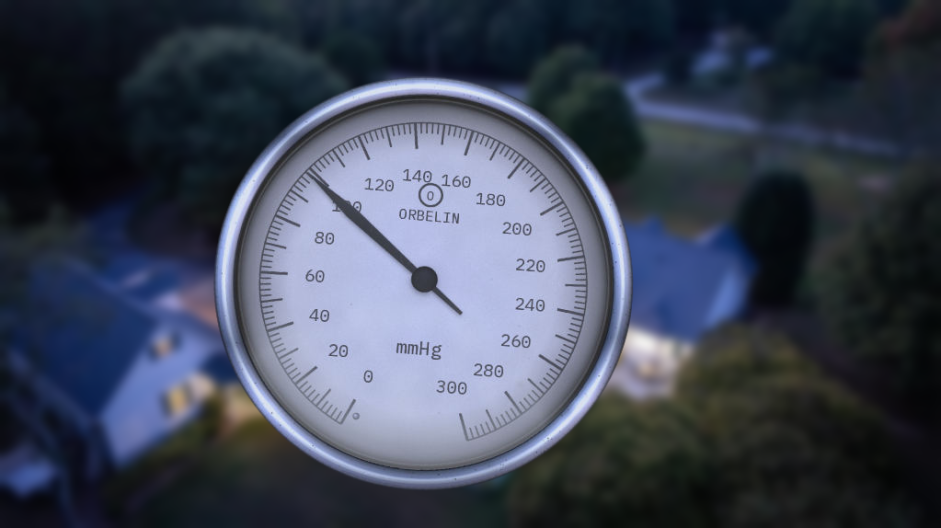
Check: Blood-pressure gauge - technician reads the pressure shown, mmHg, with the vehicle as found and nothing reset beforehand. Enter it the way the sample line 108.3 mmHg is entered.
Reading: 98 mmHg
